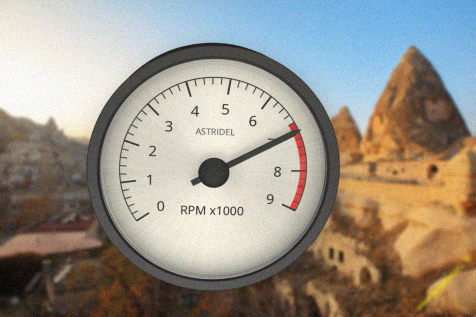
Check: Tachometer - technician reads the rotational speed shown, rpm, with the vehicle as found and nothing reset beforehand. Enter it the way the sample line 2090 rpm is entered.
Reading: 7000 rpm
